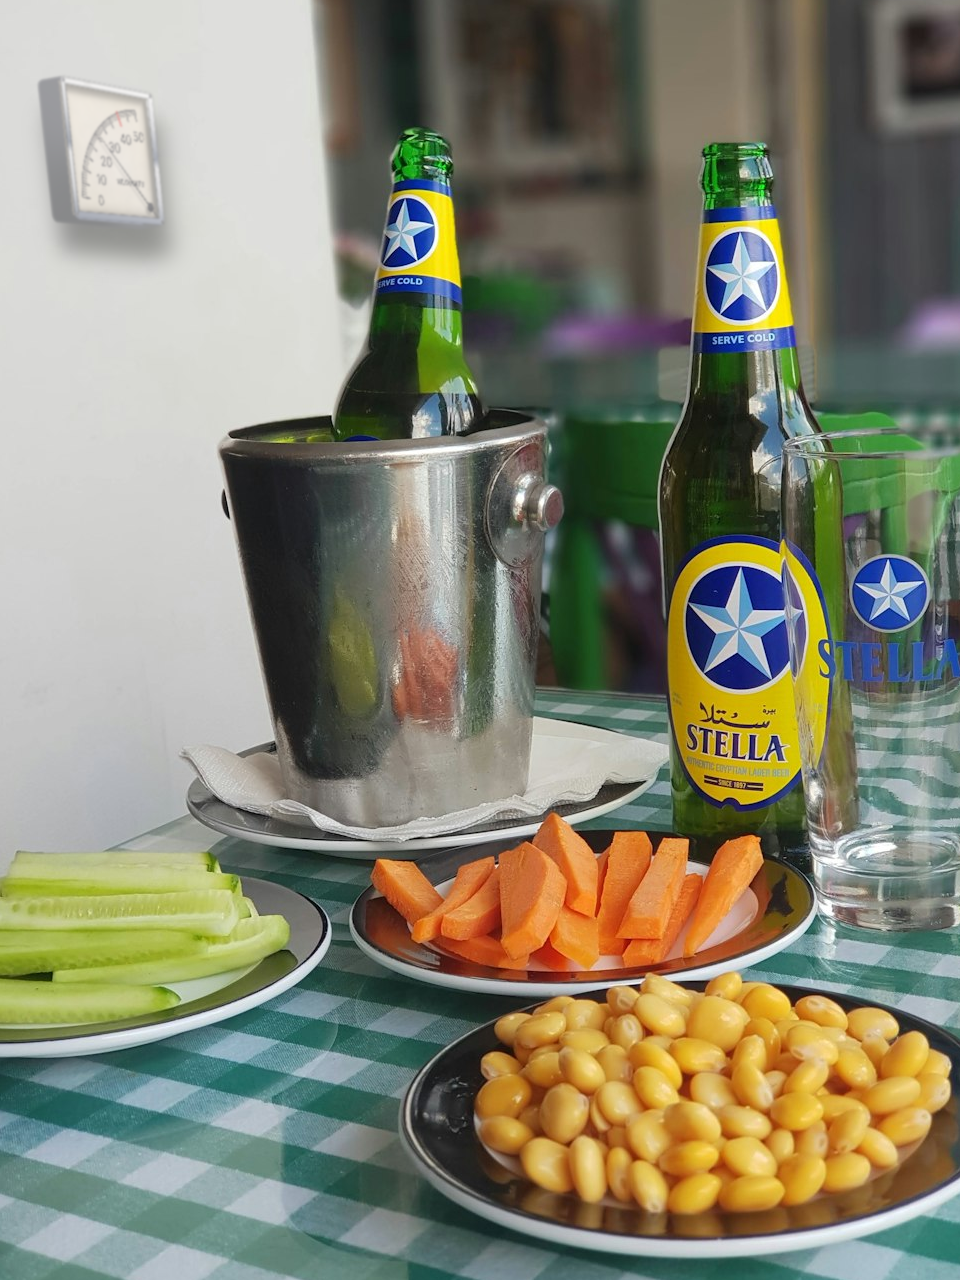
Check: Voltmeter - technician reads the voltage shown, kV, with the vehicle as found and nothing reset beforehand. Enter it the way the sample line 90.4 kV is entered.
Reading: 25 kV
